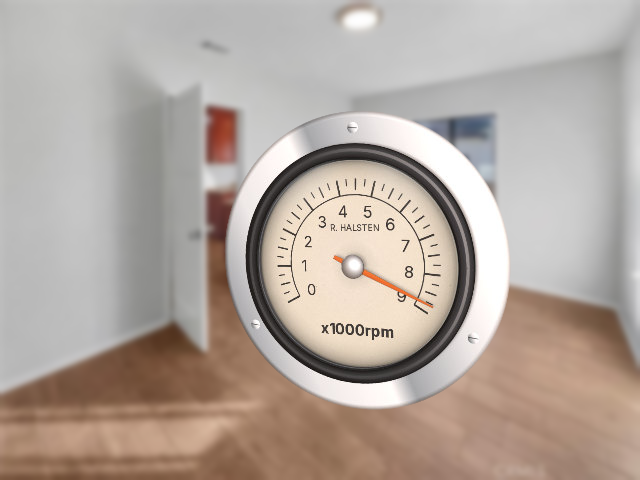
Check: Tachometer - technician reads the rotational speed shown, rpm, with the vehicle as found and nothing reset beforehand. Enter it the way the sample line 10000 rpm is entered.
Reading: 8750 rpm
